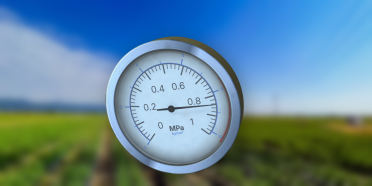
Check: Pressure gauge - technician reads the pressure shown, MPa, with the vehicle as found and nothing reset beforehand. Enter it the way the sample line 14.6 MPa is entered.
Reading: 0.84 MPa
